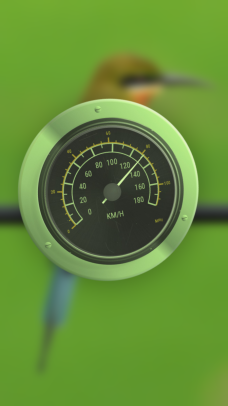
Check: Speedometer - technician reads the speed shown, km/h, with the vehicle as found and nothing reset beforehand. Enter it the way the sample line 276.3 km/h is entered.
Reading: 130 km/h
